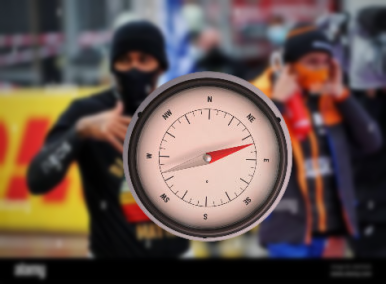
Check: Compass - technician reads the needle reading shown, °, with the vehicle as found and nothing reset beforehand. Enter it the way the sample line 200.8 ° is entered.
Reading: 70 °
